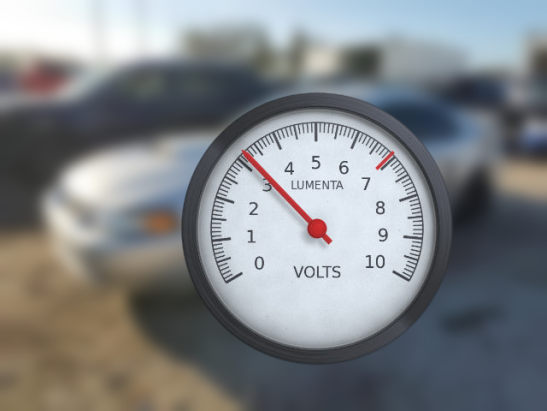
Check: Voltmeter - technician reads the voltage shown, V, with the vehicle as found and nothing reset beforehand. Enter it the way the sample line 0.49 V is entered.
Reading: 3.2 V
